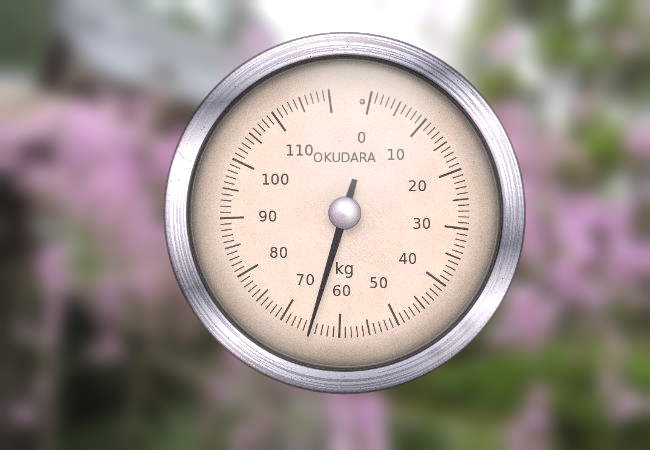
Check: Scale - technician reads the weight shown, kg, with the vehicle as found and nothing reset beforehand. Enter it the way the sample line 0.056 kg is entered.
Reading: 65 kg
